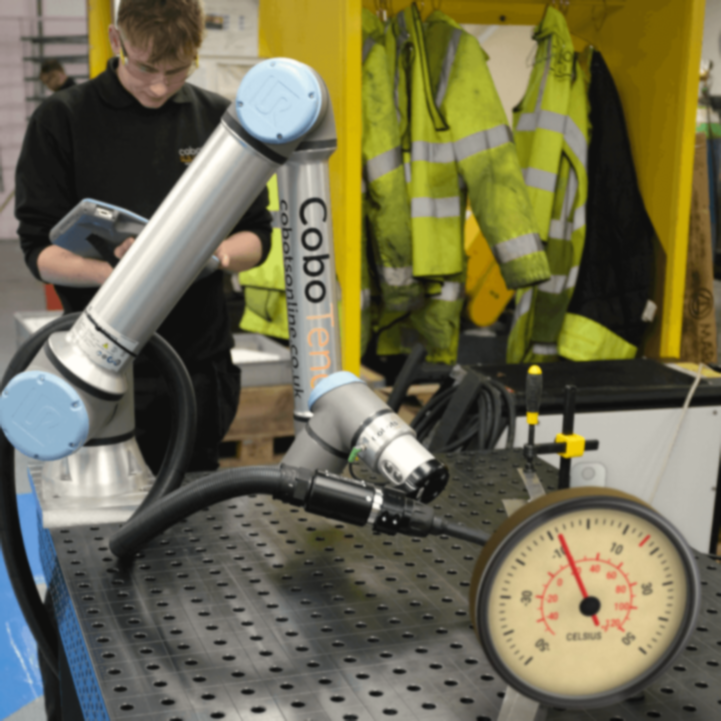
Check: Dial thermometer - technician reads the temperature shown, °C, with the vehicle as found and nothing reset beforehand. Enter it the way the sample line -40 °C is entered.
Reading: -8 °C
